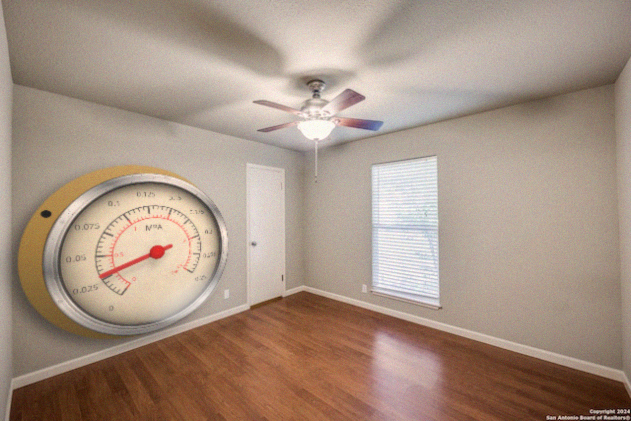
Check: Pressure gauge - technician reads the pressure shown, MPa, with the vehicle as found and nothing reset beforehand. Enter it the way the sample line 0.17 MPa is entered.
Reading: 0.03 MPa
